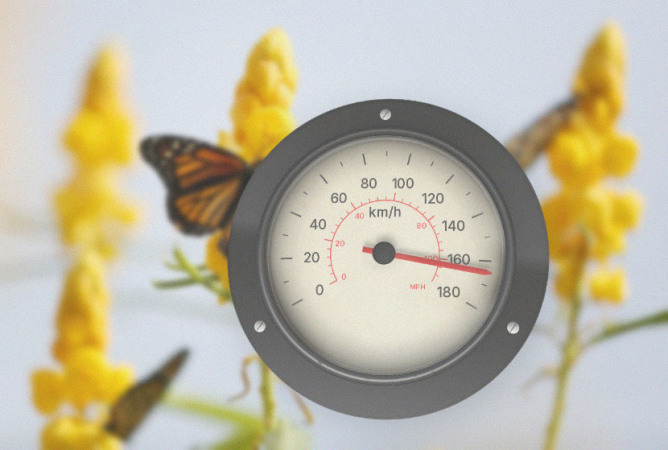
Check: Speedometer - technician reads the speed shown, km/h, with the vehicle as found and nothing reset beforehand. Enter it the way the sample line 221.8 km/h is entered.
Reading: 165 km/h
